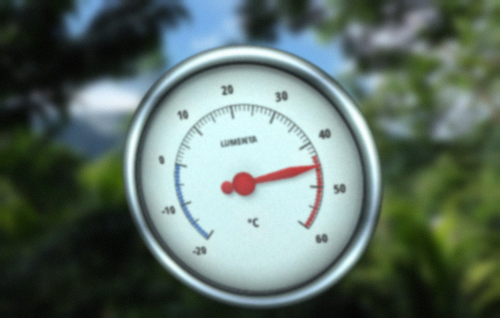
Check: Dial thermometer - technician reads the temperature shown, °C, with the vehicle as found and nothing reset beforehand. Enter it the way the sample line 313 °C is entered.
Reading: 45 °C
